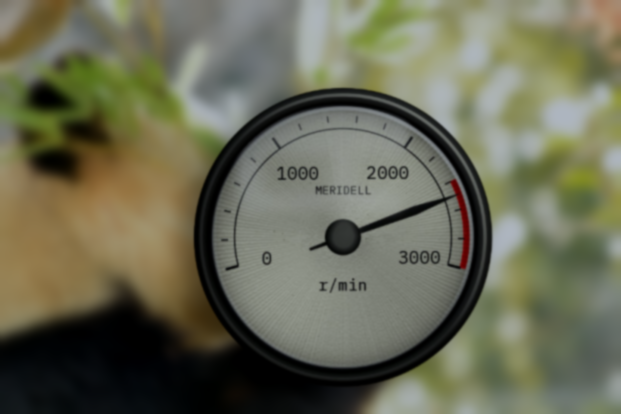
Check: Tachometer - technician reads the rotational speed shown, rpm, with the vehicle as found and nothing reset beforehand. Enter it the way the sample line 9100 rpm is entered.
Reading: 2500 rpm
